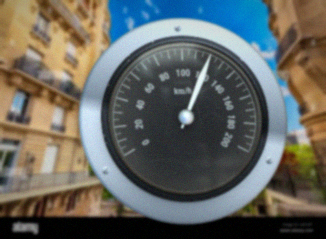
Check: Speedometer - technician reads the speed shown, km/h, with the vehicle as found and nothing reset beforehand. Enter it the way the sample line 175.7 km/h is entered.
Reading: 120 km/h
